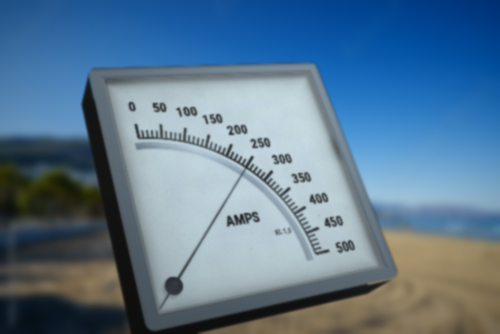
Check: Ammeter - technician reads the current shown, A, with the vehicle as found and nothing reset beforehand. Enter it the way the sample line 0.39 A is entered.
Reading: 250 A
